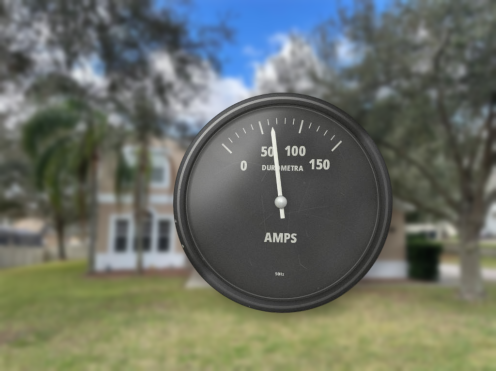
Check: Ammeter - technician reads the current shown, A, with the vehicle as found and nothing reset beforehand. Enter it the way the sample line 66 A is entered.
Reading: 65 A
